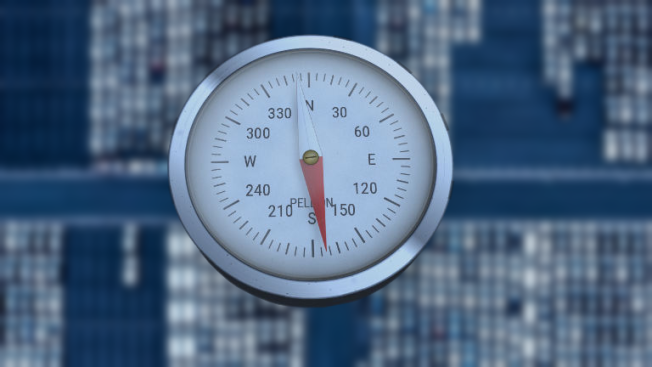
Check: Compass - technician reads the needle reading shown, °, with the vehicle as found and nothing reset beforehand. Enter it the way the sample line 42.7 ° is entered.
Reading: 172.5 °
